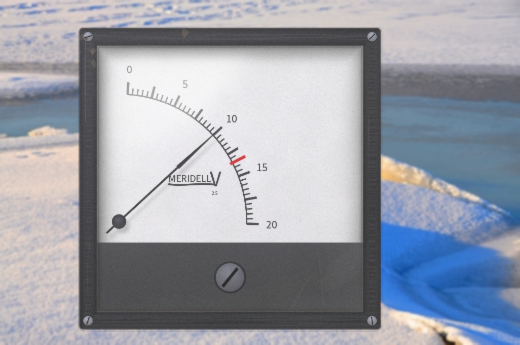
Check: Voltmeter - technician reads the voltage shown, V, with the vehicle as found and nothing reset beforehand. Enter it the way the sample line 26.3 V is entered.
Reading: 10 V
